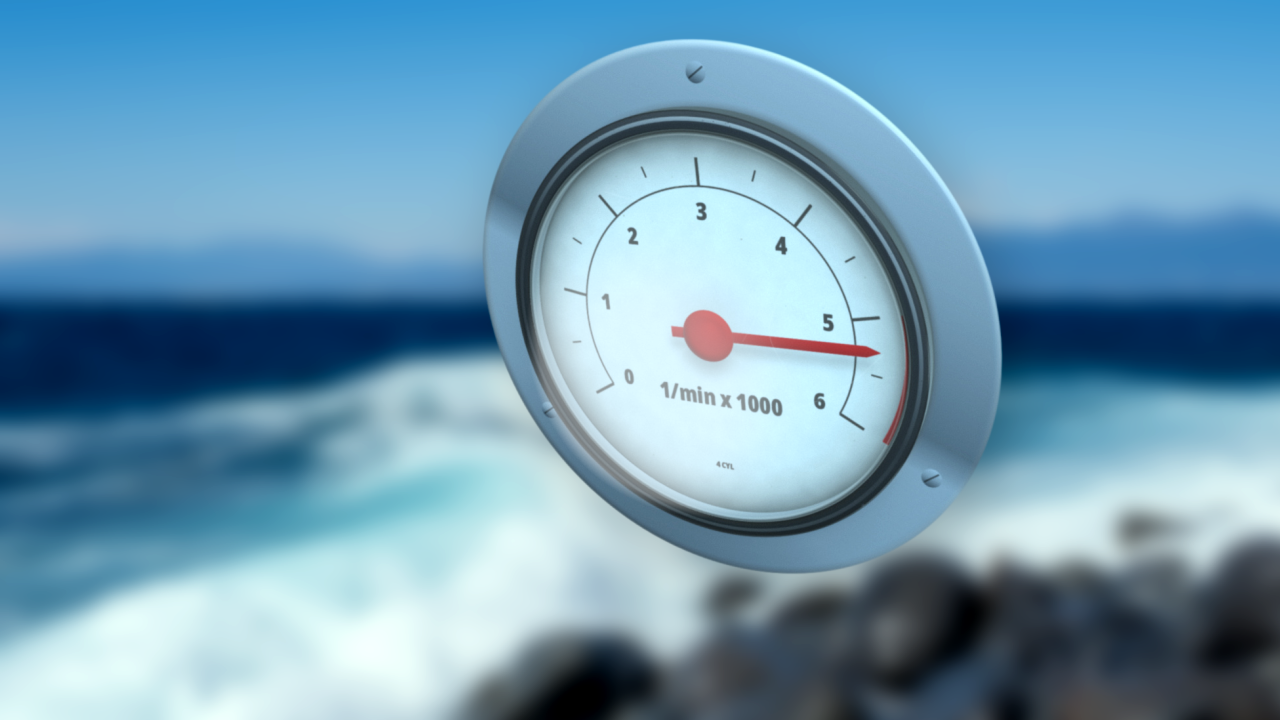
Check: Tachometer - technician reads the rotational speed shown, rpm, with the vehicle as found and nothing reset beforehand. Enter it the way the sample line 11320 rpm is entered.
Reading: 5250 rpm
